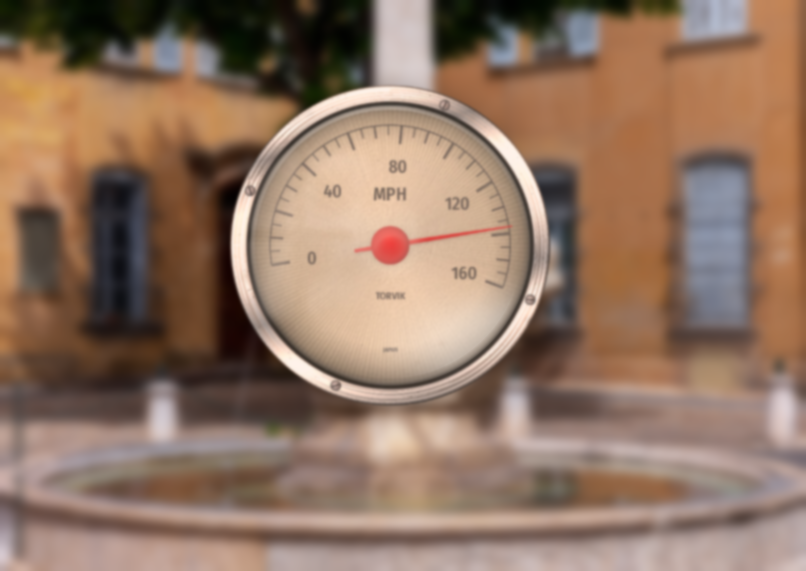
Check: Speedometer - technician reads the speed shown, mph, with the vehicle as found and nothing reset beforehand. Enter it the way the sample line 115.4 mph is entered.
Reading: 137.5 mph
